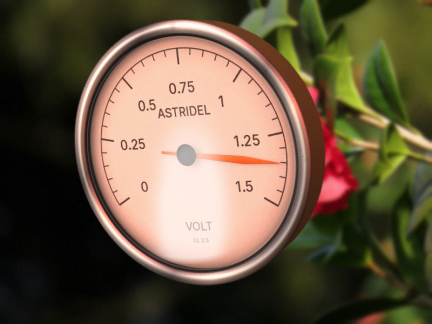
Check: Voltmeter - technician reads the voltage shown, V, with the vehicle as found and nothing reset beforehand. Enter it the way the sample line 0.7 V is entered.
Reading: 1.35 V
